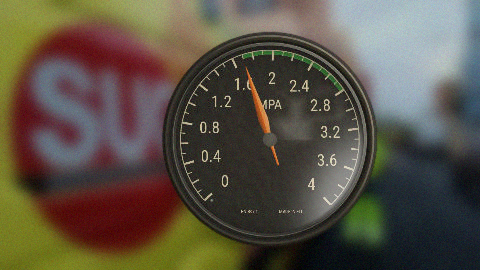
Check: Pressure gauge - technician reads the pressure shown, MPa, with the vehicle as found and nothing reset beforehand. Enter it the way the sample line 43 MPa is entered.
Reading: 1.7 MPa
